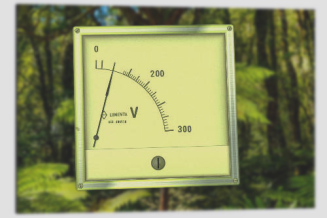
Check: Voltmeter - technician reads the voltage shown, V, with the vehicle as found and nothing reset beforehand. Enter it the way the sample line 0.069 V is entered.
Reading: 100 V
